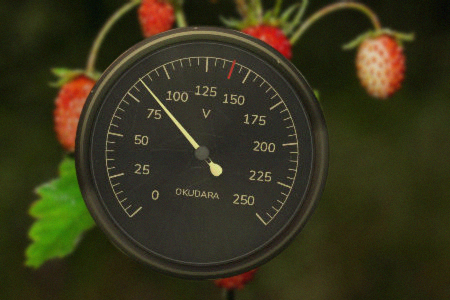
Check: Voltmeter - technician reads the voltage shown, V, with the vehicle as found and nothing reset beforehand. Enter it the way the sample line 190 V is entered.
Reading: 85 V
